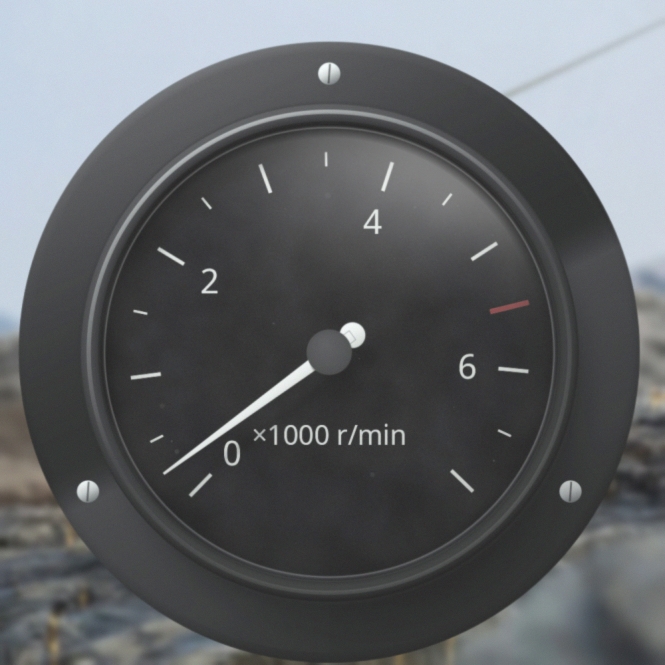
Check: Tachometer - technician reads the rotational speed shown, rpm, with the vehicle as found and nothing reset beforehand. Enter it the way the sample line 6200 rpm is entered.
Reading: 250 rpm
